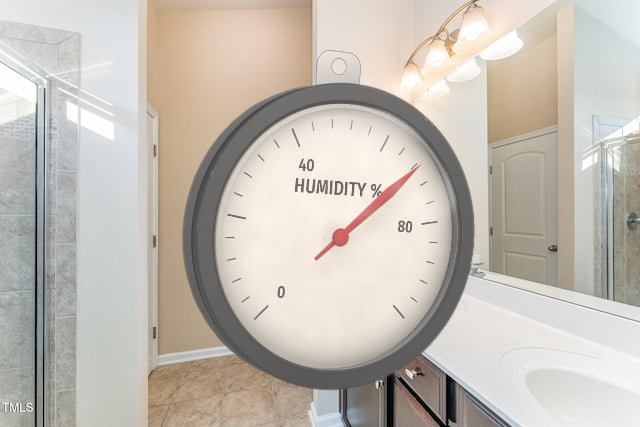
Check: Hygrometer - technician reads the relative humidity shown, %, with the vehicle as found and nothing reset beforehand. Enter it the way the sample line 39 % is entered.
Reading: 68 %
